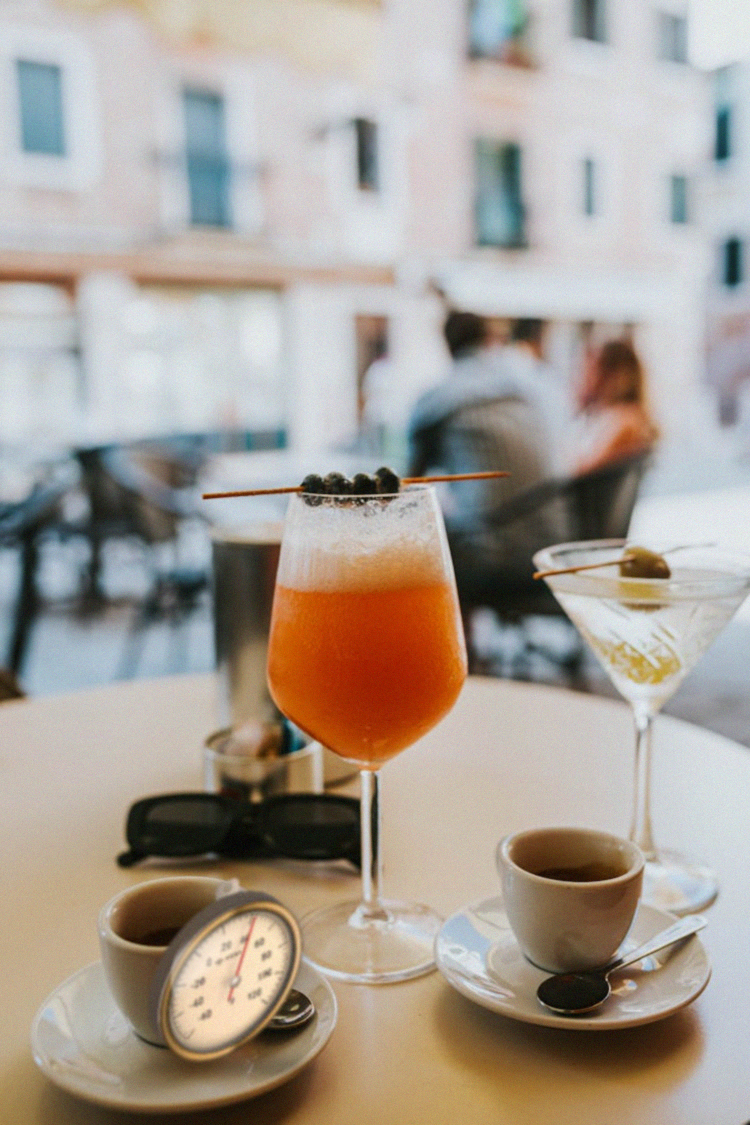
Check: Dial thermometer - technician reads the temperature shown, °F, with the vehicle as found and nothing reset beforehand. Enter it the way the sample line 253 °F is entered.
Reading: 40 °F
